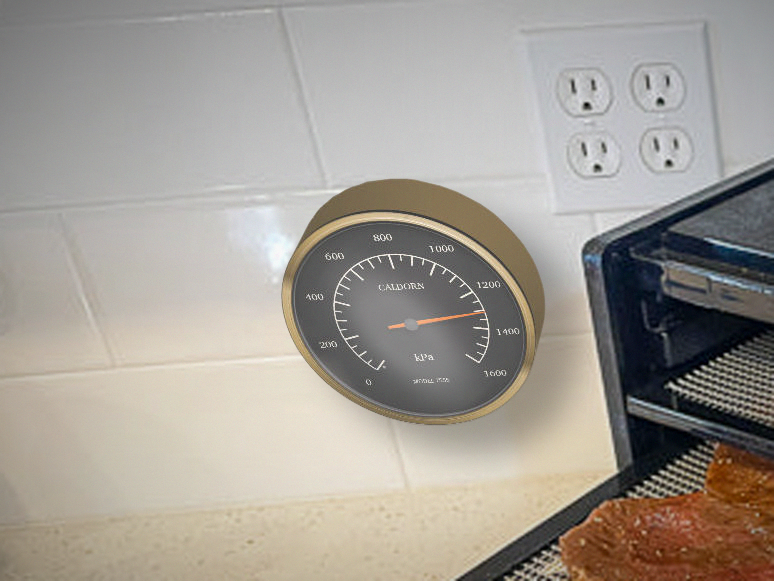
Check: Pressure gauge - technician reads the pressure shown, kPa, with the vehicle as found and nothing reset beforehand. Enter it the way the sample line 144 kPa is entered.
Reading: 1300 kPa
